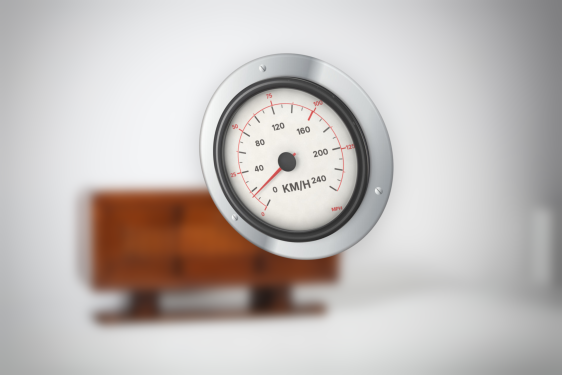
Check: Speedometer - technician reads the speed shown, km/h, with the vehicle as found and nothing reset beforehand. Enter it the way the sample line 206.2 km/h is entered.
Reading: 15 km/h
